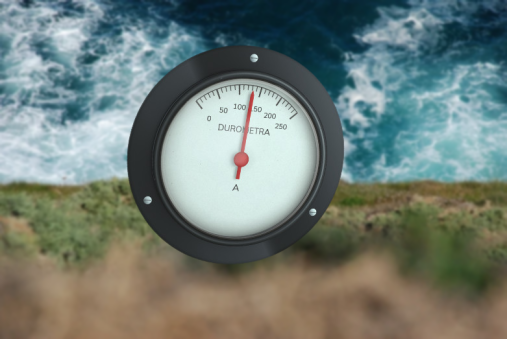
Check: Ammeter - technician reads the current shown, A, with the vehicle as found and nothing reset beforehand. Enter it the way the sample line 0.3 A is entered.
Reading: 130 A
